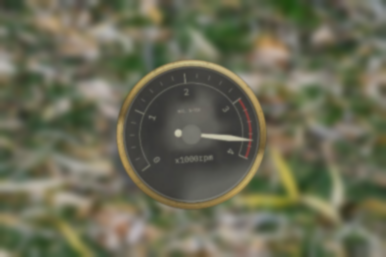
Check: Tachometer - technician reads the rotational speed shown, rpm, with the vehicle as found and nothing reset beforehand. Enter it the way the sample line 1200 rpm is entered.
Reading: 3700 rpm
